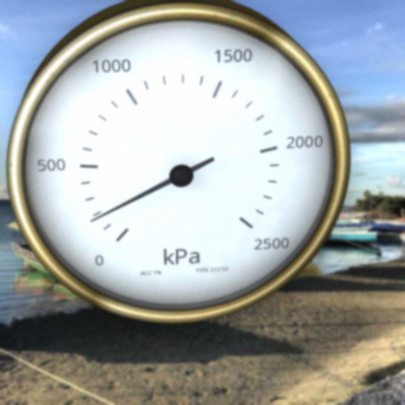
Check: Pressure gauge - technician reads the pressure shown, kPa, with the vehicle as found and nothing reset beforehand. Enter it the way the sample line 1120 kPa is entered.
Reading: 200 kPa
